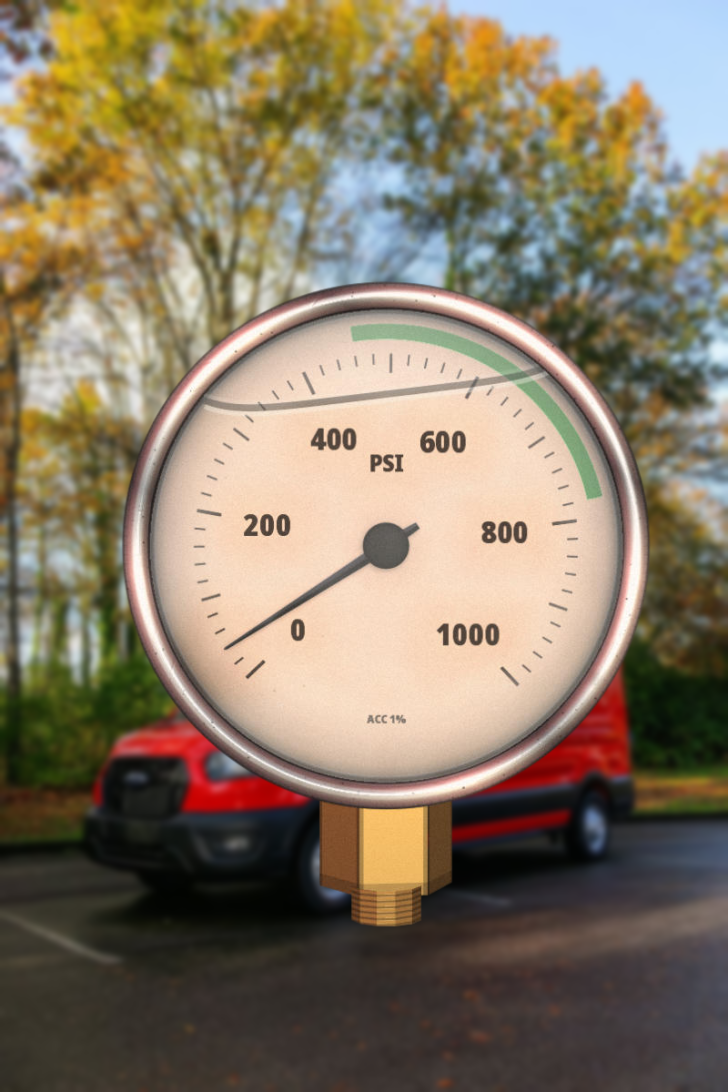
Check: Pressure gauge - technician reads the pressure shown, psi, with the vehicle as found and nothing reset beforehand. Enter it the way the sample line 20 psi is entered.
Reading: 40 psi
